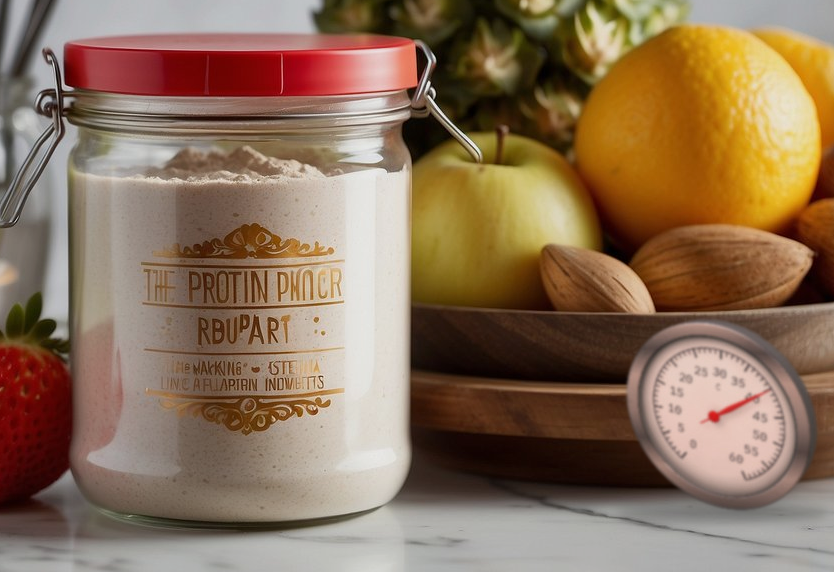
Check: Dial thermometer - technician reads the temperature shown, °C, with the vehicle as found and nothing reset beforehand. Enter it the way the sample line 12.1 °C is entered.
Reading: 40 °C
